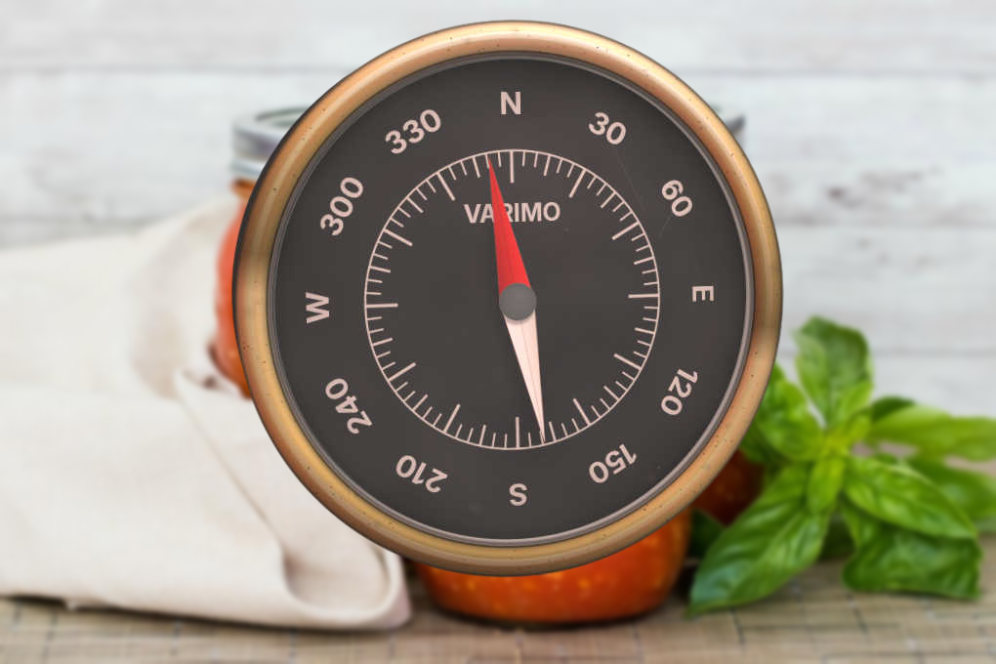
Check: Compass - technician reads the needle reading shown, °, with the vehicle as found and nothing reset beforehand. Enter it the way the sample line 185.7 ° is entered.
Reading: 350 °
